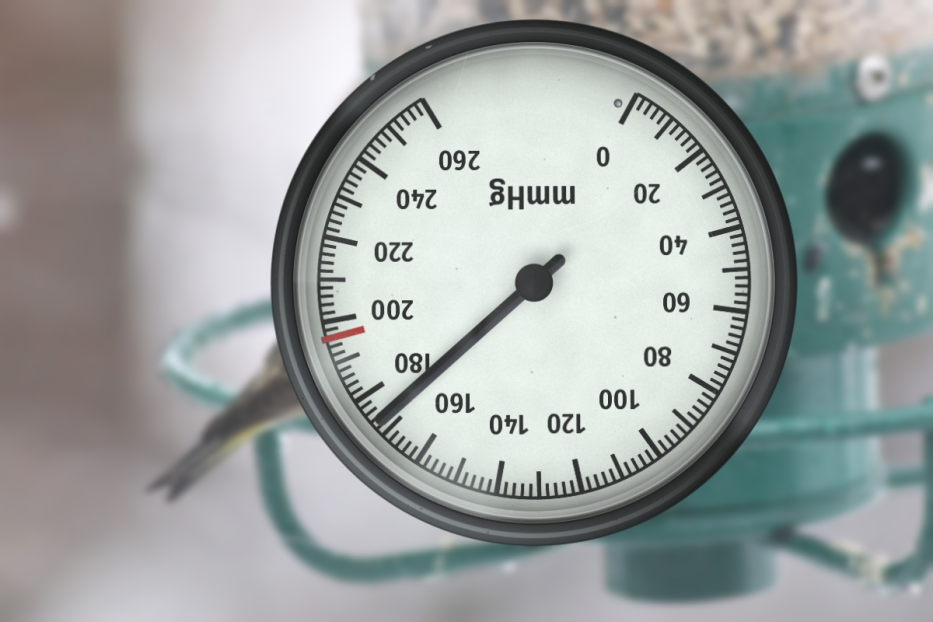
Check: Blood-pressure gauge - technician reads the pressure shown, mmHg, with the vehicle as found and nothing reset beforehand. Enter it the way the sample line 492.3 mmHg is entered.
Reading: 173 mmHg
